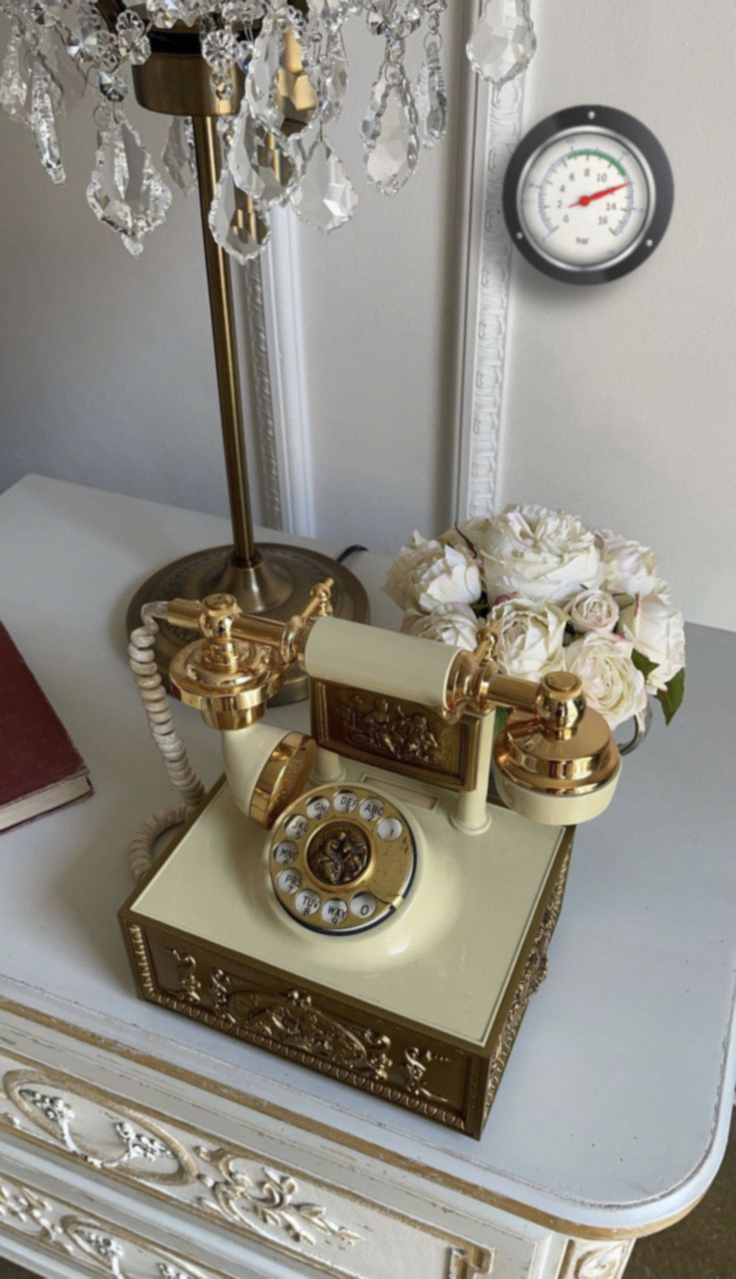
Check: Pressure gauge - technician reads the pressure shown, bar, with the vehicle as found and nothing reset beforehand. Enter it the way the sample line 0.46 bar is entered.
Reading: 12 bar
